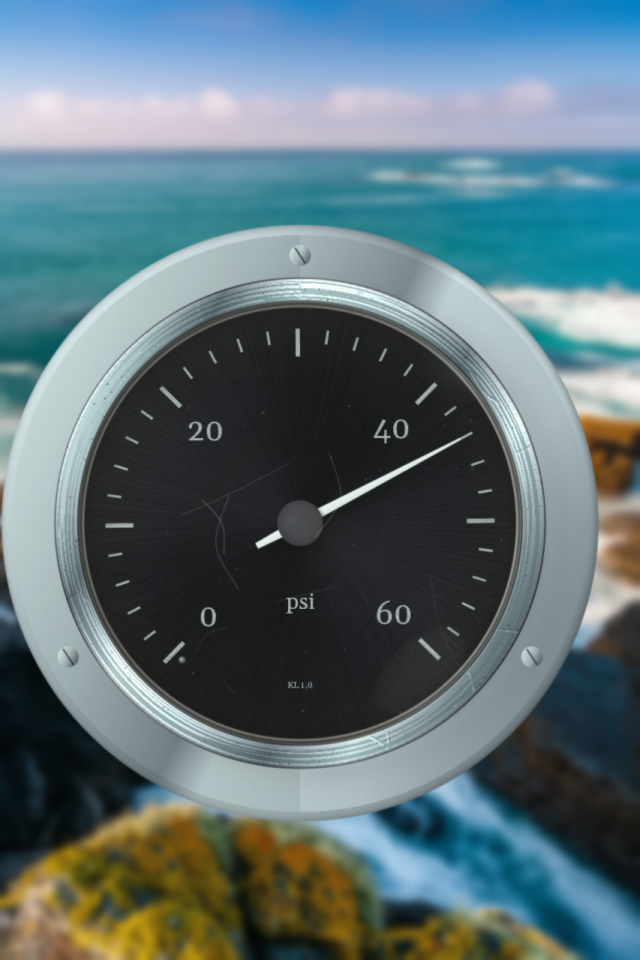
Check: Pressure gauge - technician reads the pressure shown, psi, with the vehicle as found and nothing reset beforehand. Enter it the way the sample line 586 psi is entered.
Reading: 44 psi
